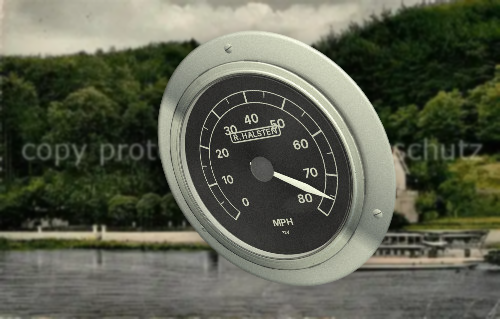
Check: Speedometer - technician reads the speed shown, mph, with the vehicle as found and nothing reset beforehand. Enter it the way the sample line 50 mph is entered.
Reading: 75 mph
